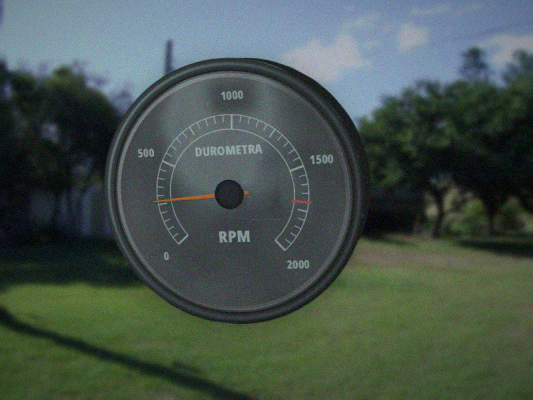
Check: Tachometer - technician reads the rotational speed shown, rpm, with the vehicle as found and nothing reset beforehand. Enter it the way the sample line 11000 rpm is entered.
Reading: 275 rpm
